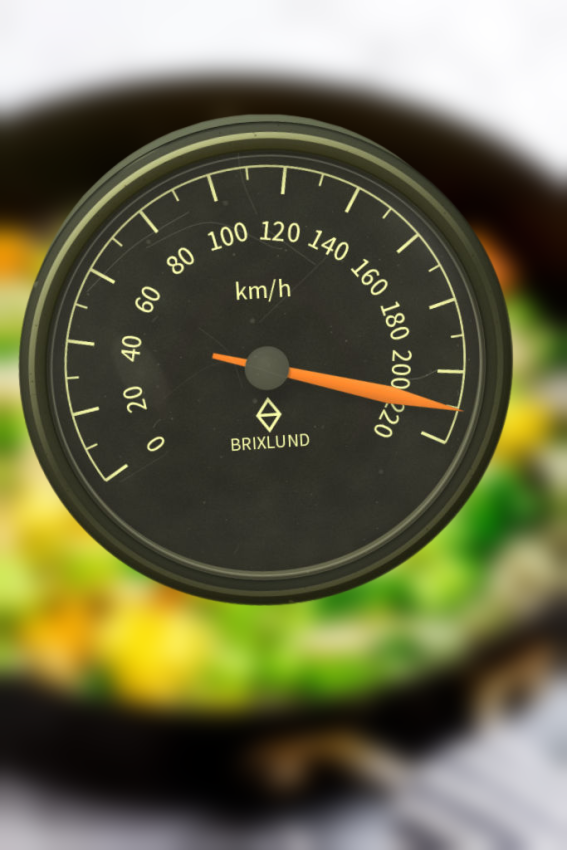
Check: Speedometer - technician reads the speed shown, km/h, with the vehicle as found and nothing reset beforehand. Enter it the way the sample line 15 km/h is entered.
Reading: 210 km/h
